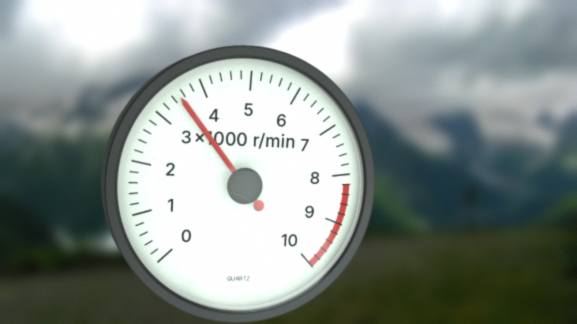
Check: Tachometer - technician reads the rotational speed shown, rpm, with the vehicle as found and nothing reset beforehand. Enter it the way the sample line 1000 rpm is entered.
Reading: 3500 rpm
